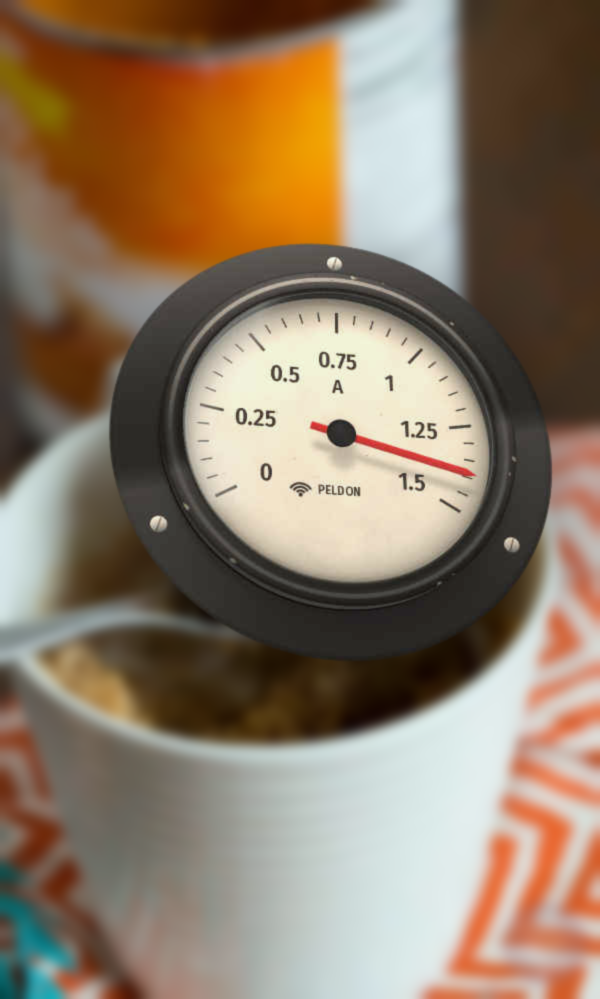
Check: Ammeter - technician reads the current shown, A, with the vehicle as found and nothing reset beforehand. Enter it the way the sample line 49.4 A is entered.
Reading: 1.4 A
